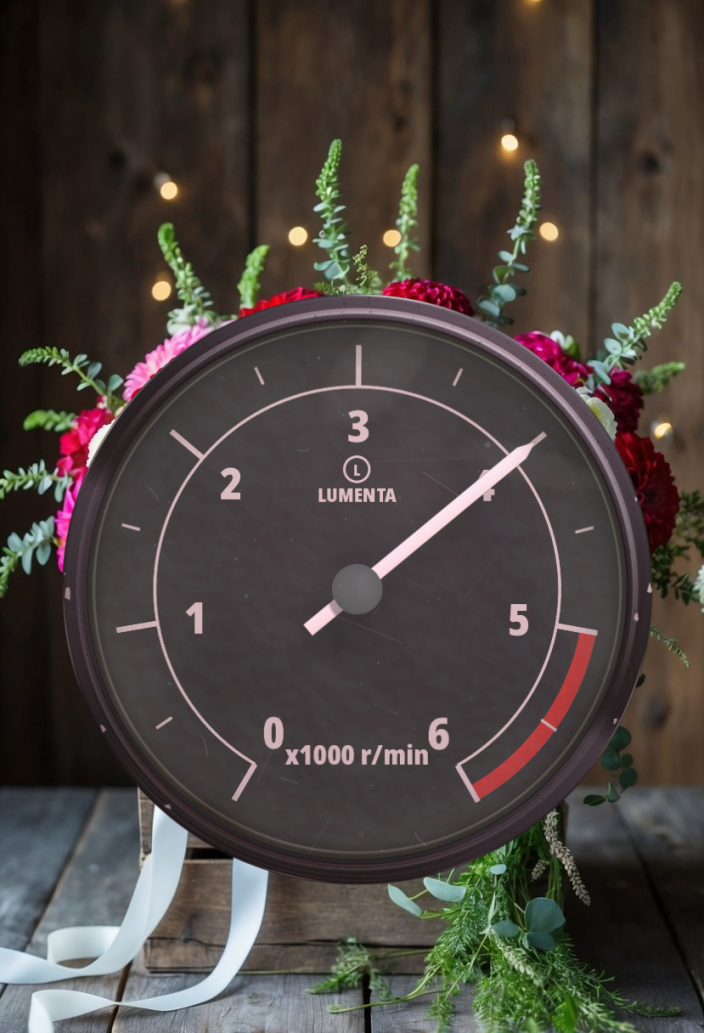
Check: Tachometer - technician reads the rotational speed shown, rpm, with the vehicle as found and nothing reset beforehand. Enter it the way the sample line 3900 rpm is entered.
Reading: 4000 rpm
